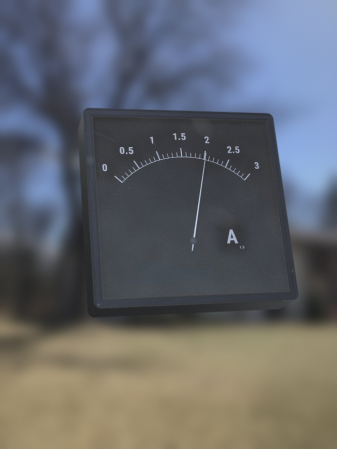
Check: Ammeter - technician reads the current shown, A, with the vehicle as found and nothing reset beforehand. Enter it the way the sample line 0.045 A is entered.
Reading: 2 A
